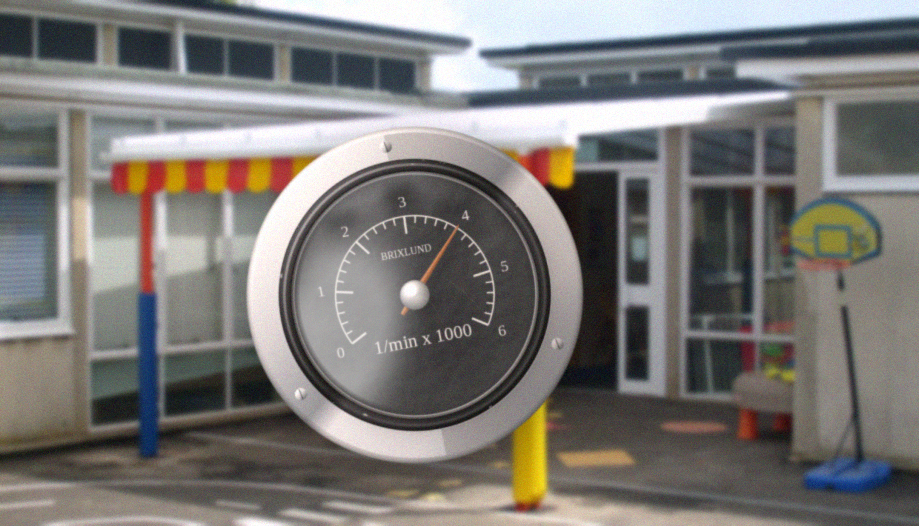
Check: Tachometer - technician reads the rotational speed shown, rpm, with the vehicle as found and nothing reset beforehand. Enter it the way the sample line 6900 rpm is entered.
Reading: 4000 rpm
